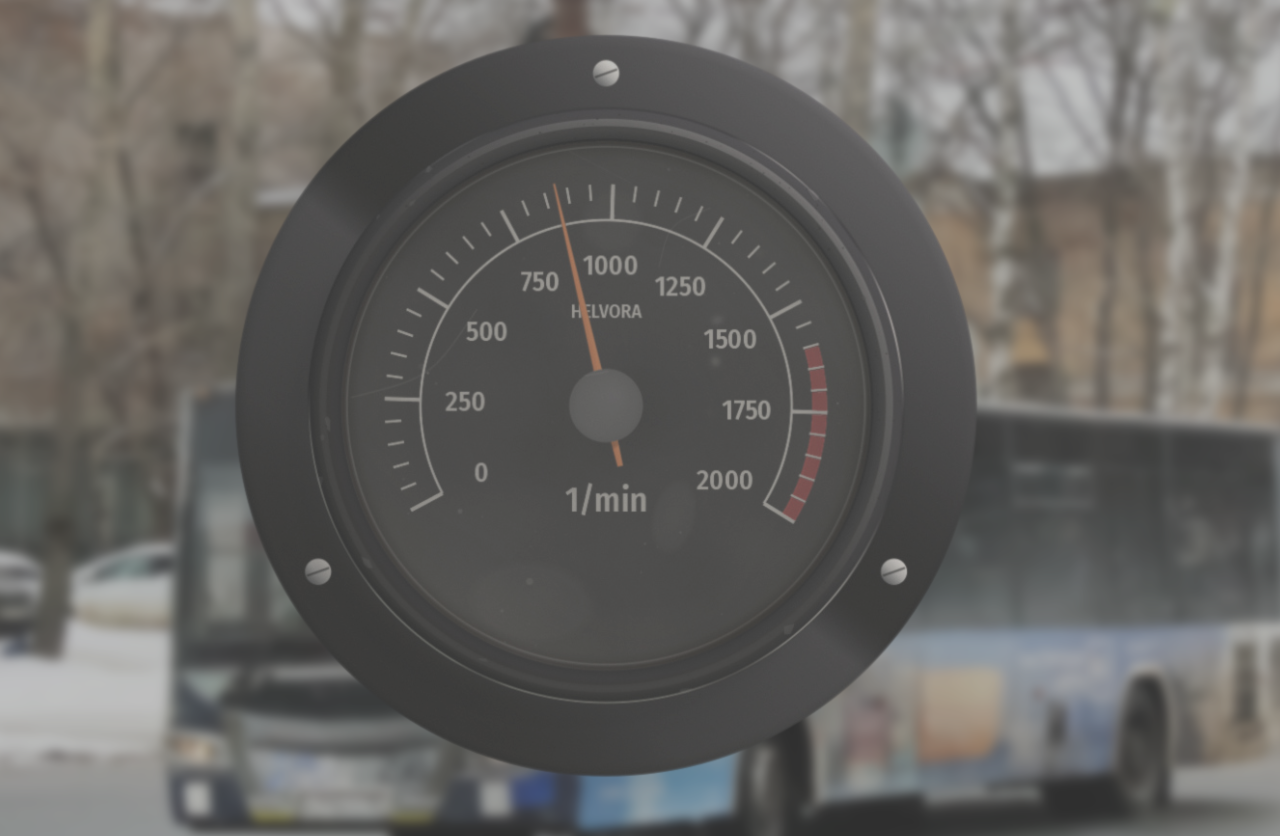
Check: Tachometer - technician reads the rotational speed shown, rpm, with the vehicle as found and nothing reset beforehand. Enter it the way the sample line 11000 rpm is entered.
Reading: 875 rpm
